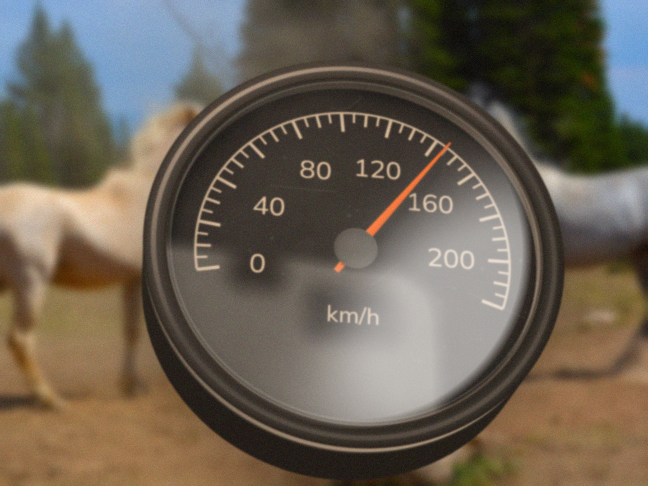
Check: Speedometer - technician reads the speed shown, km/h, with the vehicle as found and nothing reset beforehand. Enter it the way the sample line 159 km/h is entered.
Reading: 145 km/h
